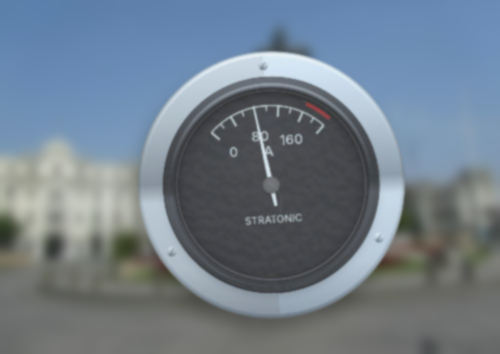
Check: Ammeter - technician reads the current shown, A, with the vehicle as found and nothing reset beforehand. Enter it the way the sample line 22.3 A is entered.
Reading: 80 A
